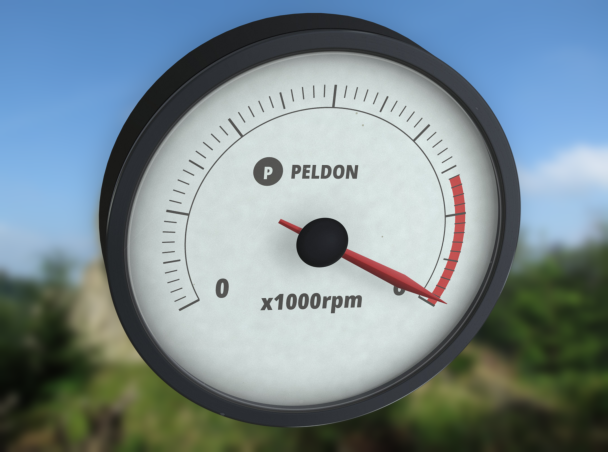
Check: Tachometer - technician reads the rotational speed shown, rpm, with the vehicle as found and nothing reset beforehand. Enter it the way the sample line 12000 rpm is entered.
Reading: 5900 rpm
